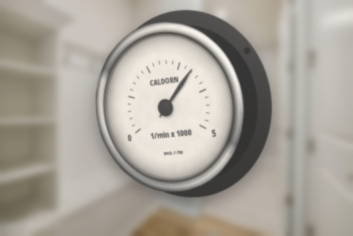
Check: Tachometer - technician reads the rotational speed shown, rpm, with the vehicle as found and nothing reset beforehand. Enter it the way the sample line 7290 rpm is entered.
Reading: 3400 rpm
